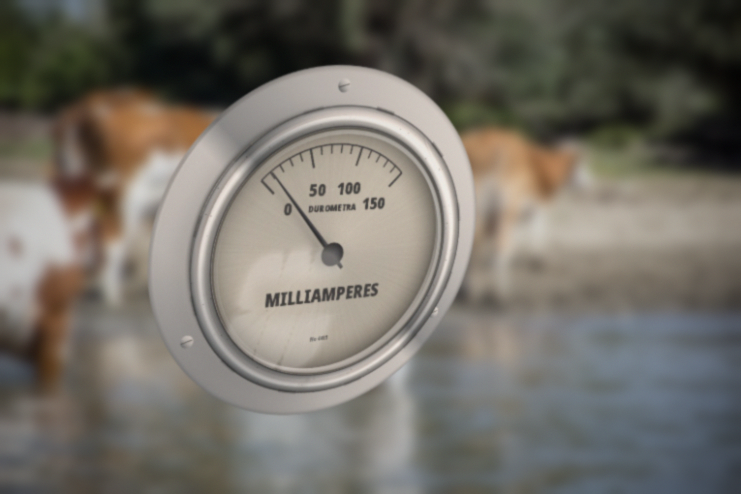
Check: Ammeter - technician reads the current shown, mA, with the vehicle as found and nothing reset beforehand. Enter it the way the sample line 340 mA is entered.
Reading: 10 mA
